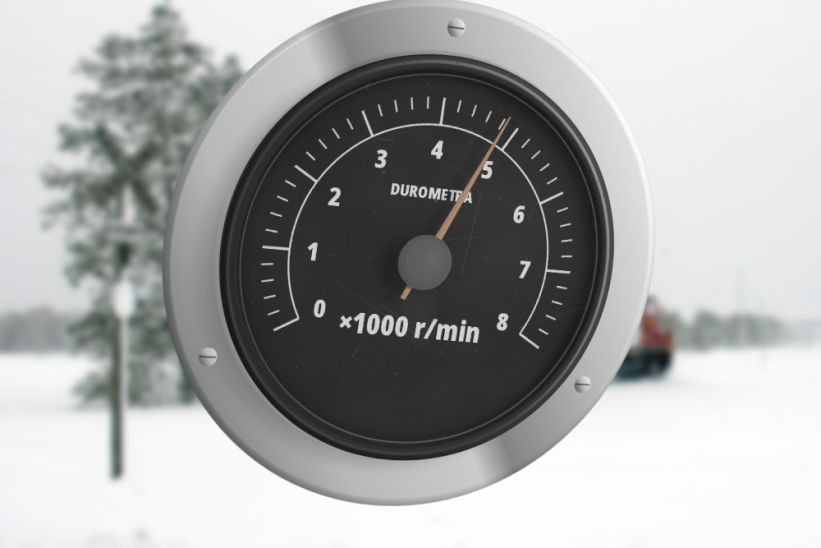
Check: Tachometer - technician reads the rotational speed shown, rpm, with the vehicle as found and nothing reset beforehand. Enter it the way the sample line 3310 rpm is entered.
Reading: 4800 rpm
